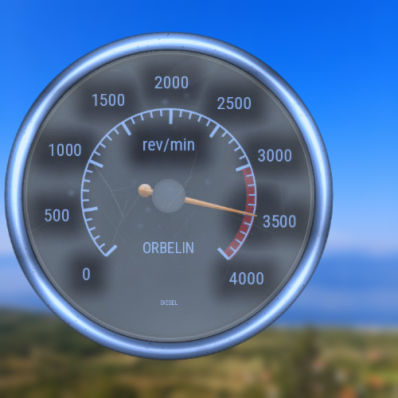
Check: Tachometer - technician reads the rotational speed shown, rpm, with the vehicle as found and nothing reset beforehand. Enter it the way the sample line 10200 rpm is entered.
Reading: 3500 rpm
